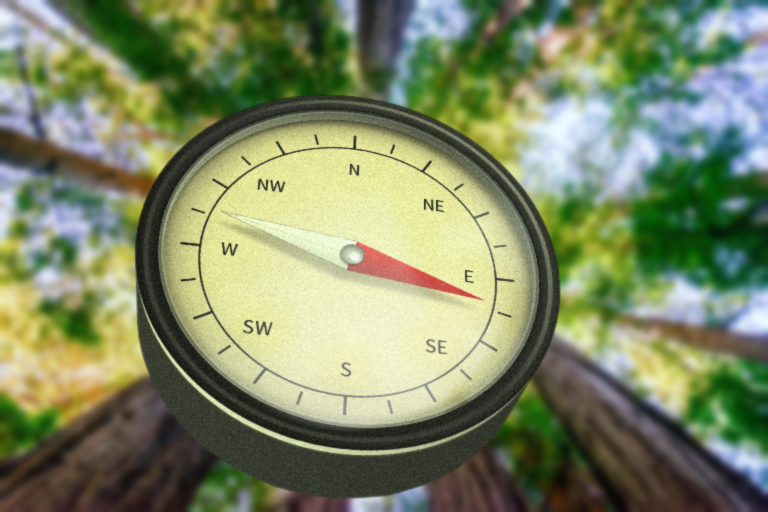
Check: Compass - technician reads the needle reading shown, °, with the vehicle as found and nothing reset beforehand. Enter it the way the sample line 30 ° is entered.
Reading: 105 °
